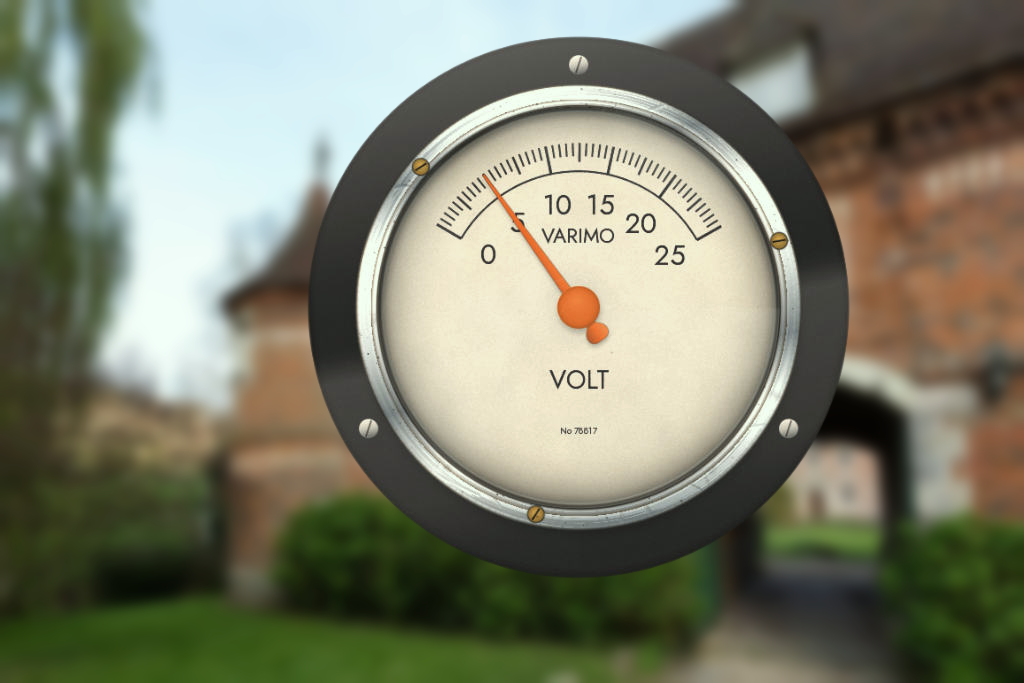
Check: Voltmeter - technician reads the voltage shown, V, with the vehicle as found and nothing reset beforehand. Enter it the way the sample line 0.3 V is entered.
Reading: 5 V
